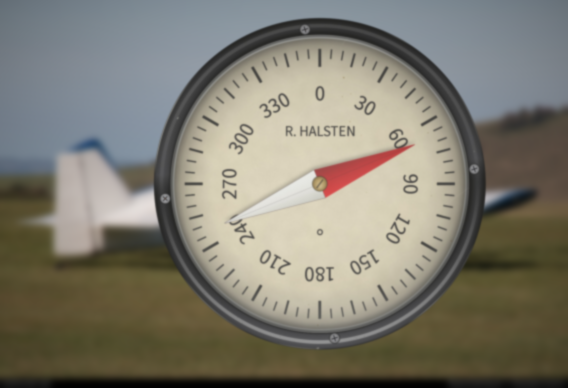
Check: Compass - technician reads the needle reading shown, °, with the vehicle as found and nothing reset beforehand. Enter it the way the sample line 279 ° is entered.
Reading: 67.5 °
